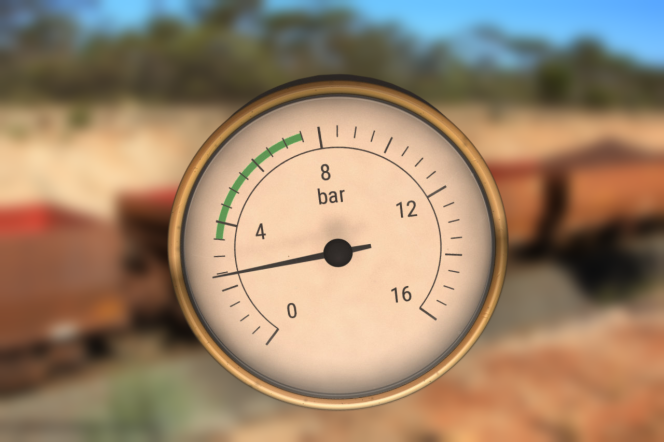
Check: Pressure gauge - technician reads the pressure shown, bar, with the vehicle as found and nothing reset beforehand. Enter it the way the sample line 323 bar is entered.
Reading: 2.5 bar
